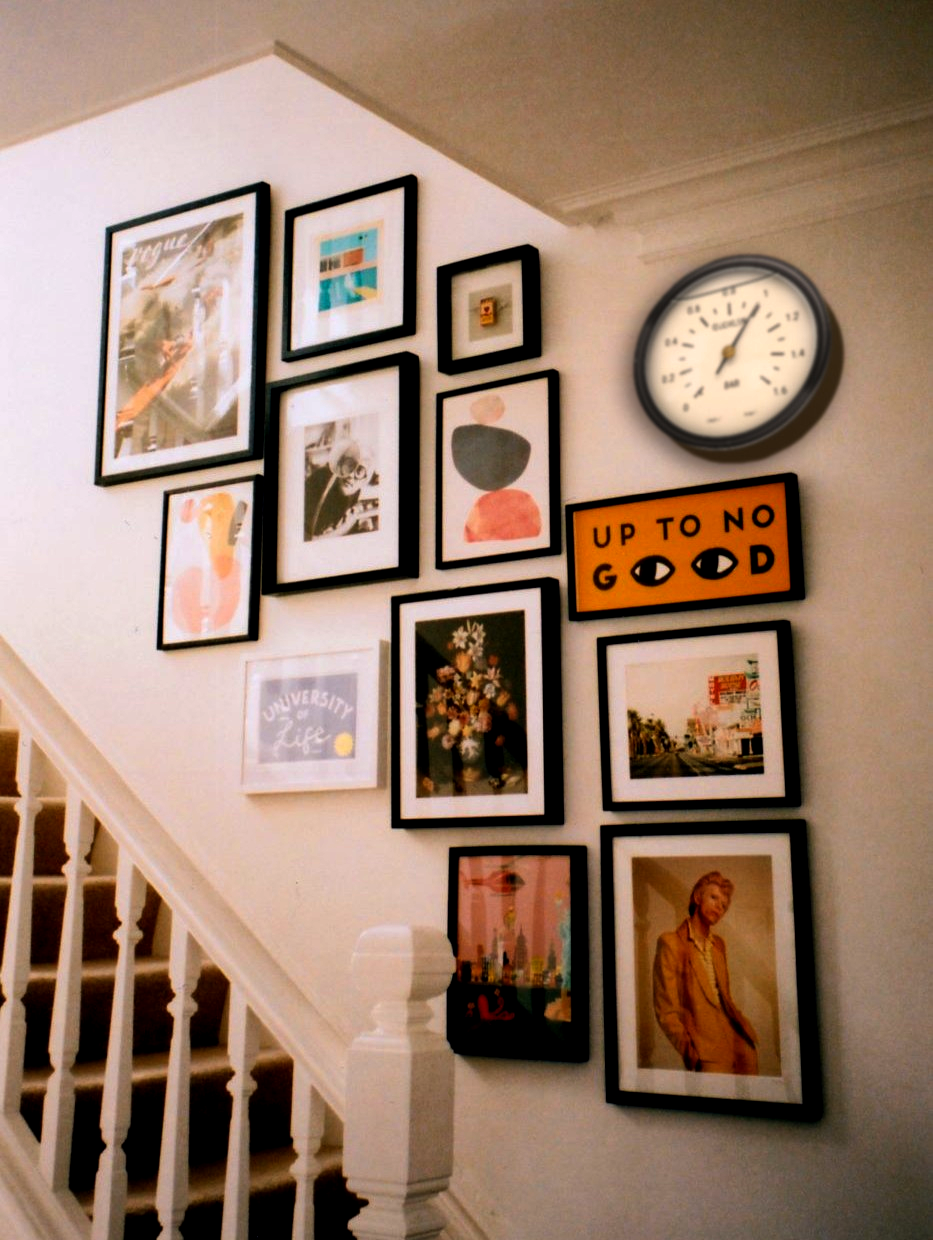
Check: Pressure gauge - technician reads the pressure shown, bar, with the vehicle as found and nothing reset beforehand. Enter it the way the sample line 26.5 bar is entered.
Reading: 1 bar
